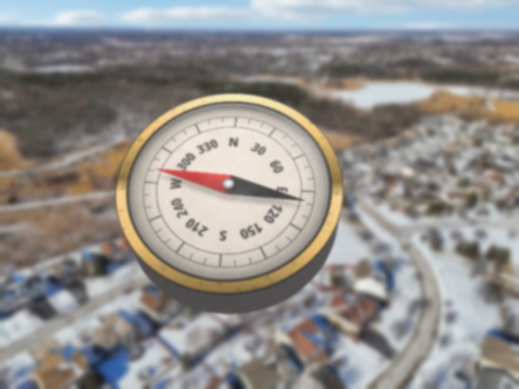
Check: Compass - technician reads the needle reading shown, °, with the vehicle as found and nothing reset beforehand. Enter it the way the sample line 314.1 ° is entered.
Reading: 280 °
